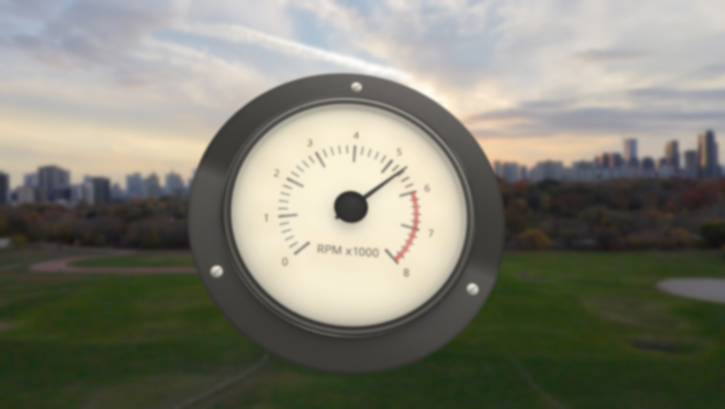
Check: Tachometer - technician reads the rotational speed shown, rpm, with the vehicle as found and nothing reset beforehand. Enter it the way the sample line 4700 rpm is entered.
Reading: 5400 rpm
